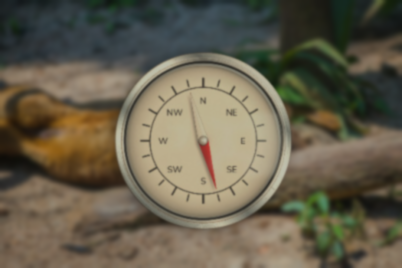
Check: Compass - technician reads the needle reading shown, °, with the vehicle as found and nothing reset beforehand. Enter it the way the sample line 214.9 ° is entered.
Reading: 165 °
